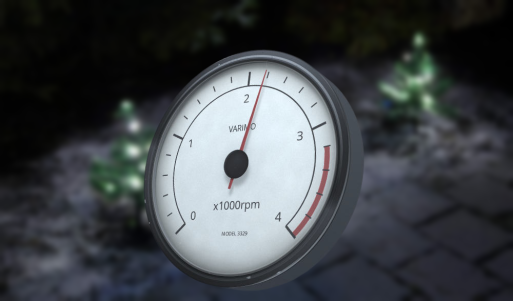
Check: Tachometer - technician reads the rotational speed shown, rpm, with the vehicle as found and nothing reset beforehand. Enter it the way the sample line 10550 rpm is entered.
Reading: 2200 rpm
